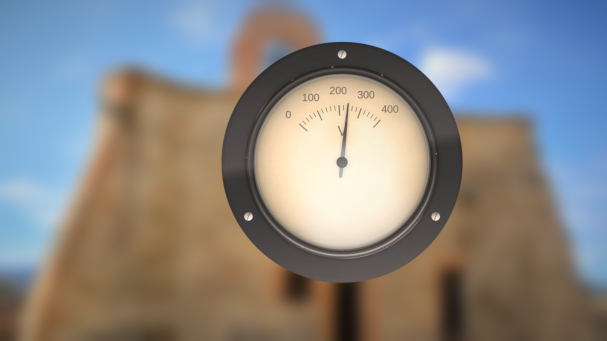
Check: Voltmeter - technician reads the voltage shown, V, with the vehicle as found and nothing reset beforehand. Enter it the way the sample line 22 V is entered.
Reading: 240 V
